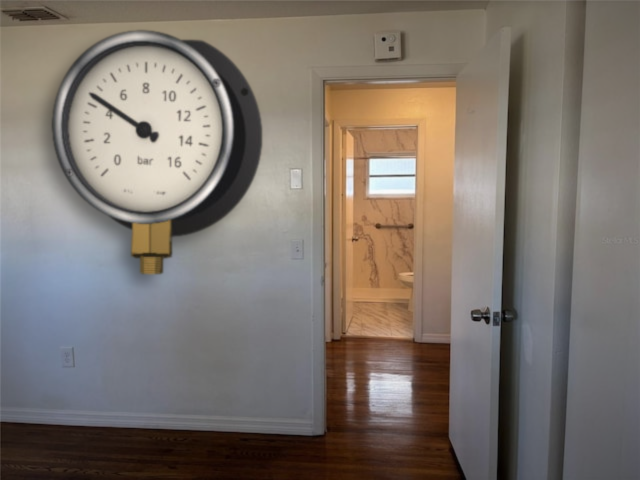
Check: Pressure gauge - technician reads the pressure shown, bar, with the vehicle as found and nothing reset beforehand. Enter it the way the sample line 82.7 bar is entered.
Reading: 4.5 bar
